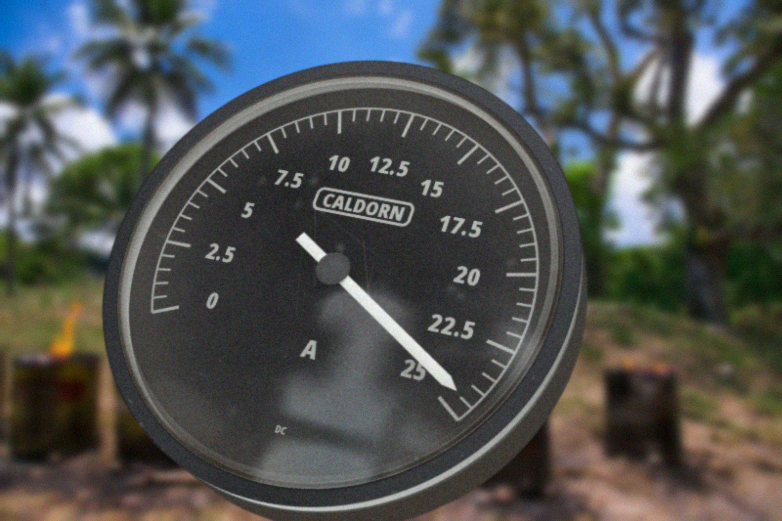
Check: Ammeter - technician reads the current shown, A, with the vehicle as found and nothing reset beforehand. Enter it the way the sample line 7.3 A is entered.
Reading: 24.5 A
